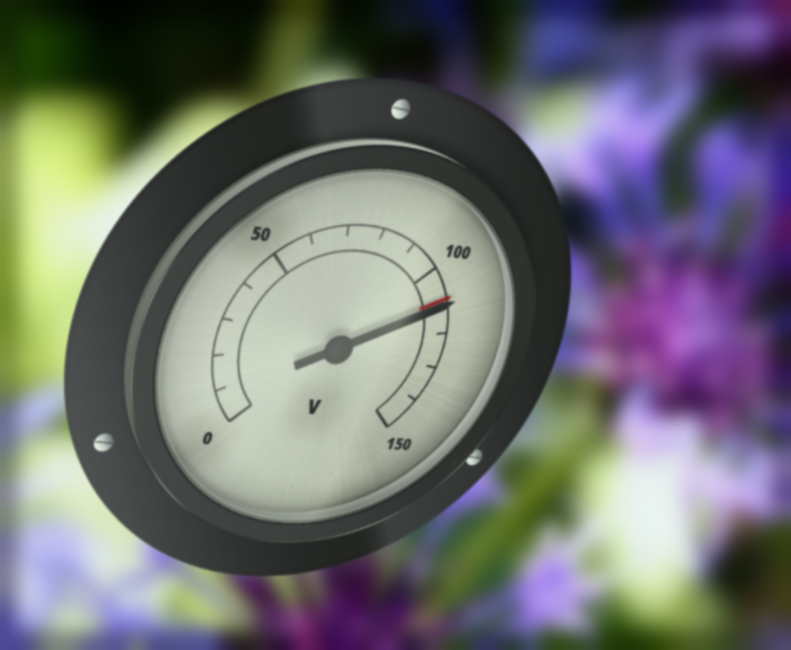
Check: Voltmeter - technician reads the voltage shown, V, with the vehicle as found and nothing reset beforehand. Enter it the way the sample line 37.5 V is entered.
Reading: 110 V
